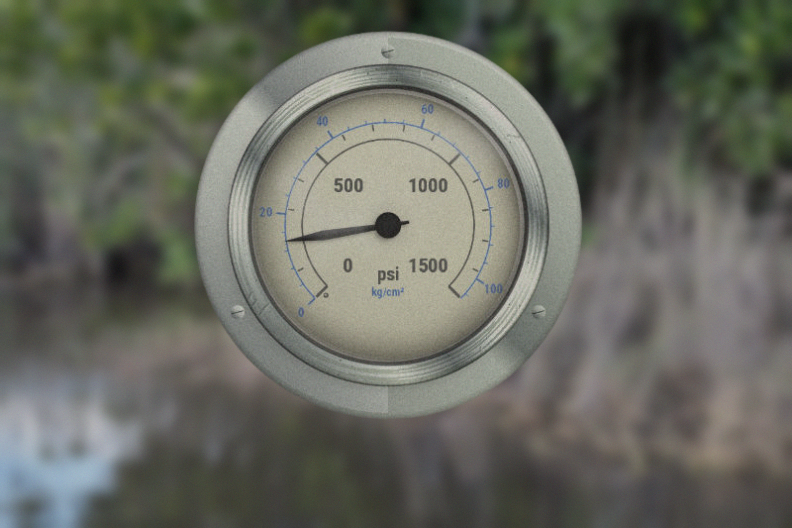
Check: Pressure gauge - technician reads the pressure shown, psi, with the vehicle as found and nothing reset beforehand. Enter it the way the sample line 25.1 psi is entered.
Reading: 200 psi
